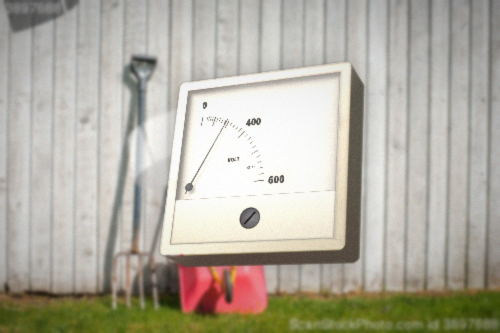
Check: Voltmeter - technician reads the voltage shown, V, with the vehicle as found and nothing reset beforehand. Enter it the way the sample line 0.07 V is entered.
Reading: 300 V
